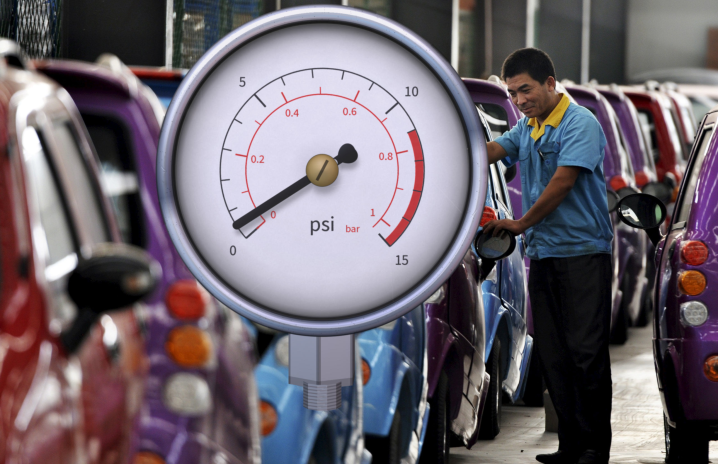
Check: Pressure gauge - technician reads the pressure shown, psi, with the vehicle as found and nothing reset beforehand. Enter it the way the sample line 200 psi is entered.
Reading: 0.5 psi
